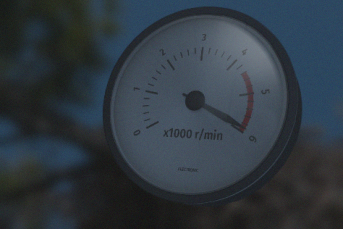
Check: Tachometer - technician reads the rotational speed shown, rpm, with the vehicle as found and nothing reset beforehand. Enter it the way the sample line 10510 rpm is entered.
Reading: 5900 rpm
